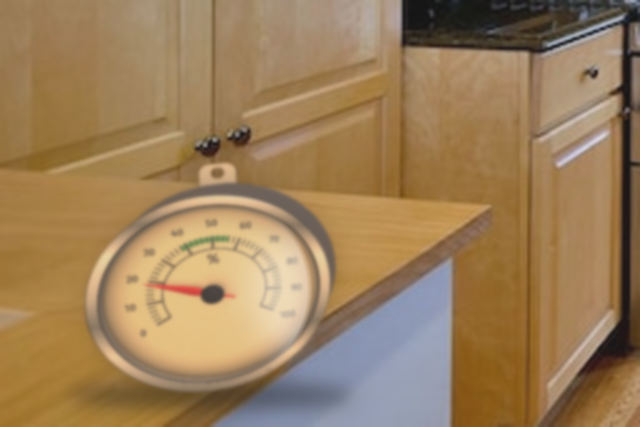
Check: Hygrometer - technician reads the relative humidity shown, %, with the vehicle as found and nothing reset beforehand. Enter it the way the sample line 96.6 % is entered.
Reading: 20 %
